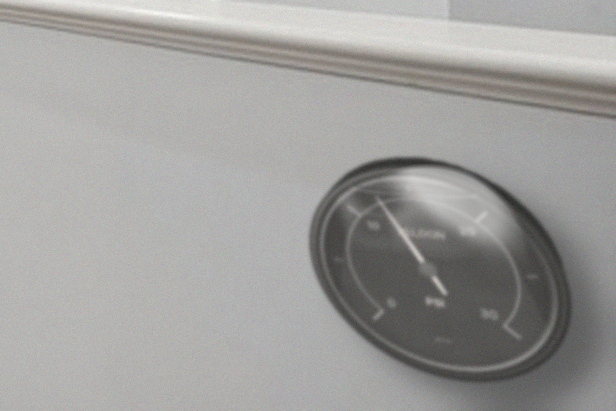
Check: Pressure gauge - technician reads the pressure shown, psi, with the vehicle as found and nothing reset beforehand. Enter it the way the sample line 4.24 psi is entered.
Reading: 12.5 psi
